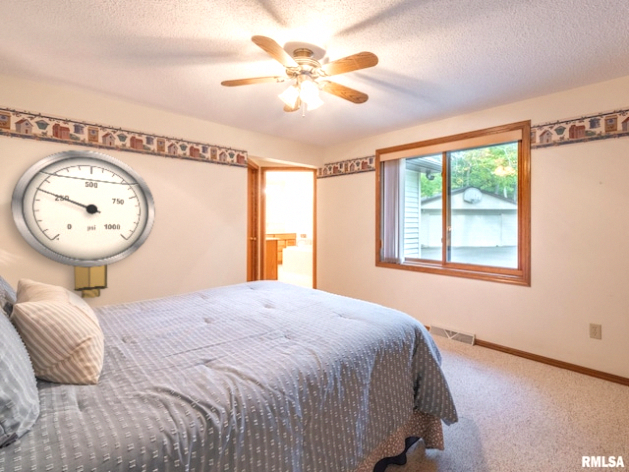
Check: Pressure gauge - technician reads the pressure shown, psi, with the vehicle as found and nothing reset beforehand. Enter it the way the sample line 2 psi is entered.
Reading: 250 psi
